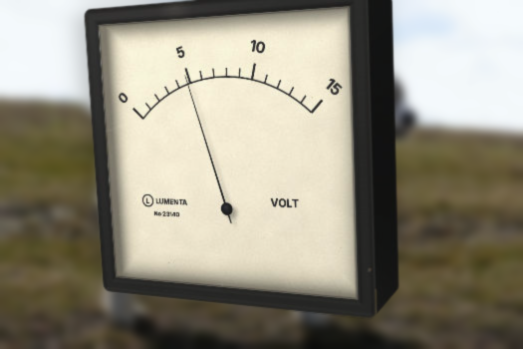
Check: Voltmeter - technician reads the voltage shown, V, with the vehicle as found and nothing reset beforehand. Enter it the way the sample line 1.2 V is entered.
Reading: 5 V
